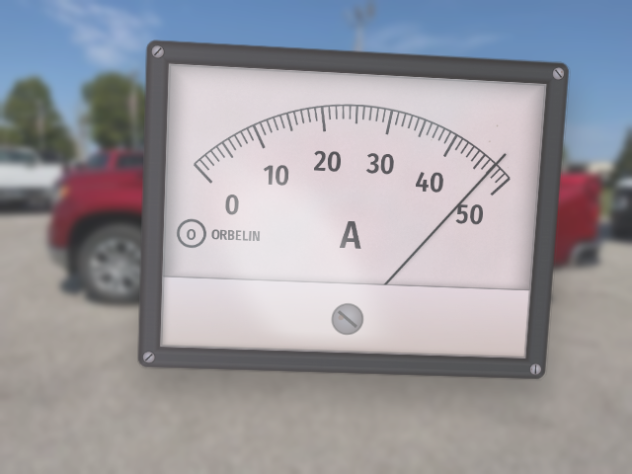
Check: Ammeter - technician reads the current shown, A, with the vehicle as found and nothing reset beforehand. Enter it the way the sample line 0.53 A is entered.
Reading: 47 A
